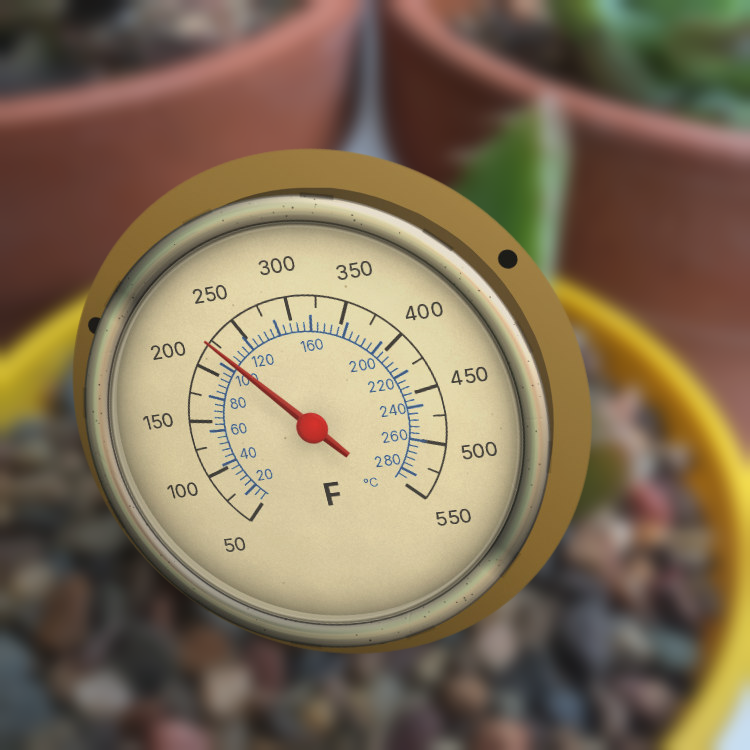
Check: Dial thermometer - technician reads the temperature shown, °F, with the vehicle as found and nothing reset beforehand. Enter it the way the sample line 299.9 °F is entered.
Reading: 225 °F
